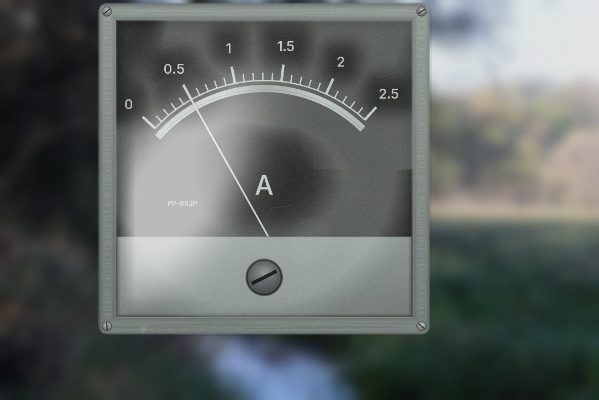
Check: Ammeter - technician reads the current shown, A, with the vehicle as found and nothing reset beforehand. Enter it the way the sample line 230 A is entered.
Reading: 0.5 A
